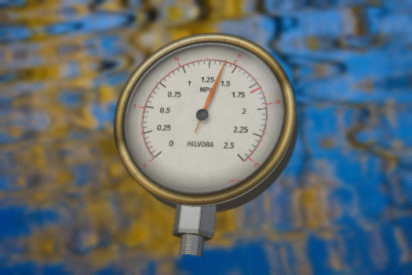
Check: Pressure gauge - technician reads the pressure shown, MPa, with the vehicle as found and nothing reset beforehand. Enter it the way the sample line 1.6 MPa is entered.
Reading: 1.4 MPa
